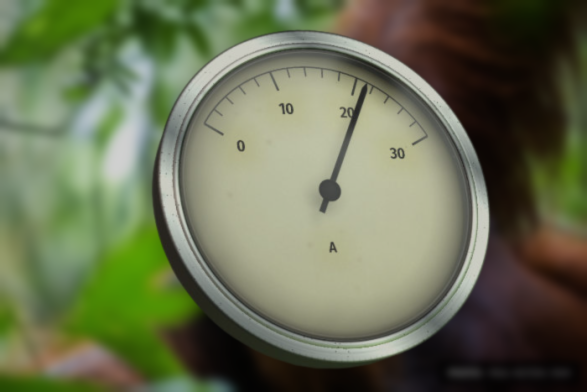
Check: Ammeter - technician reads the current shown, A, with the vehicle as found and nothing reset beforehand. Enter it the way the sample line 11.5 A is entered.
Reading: 21 A
